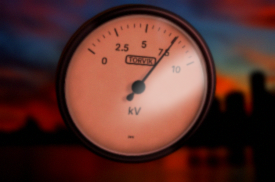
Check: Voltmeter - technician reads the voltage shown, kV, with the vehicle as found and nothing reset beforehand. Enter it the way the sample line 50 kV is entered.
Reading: 7.5 kV
